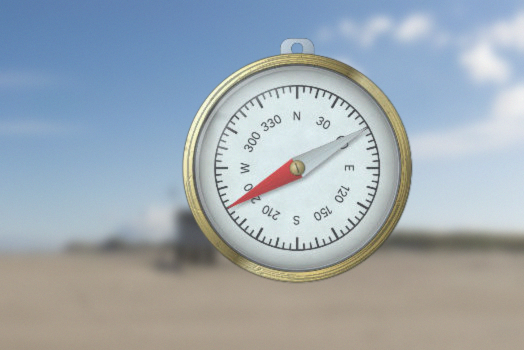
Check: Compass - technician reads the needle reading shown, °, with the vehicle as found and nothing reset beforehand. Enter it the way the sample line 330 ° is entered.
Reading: 240 °
